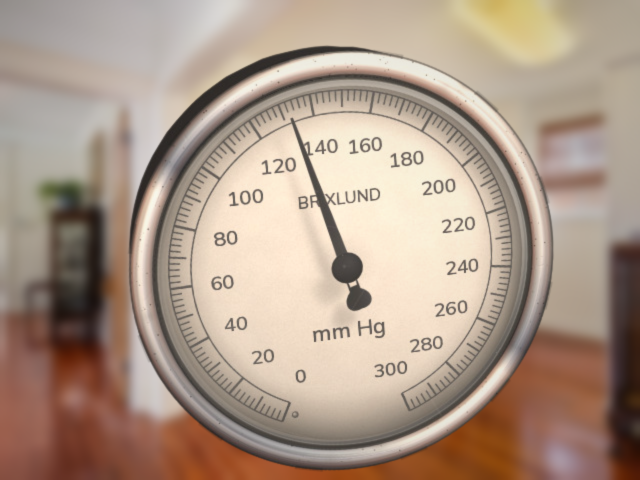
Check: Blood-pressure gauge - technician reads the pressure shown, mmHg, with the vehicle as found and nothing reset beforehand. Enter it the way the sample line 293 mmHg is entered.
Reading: 132 mmHg
